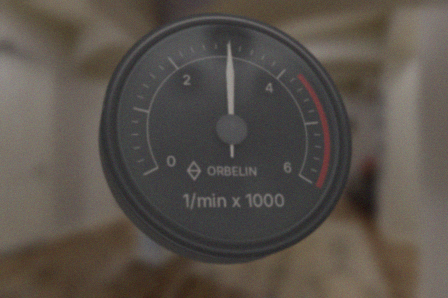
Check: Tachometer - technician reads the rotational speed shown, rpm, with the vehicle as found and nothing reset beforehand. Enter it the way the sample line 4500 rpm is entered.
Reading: 3000 rpm
